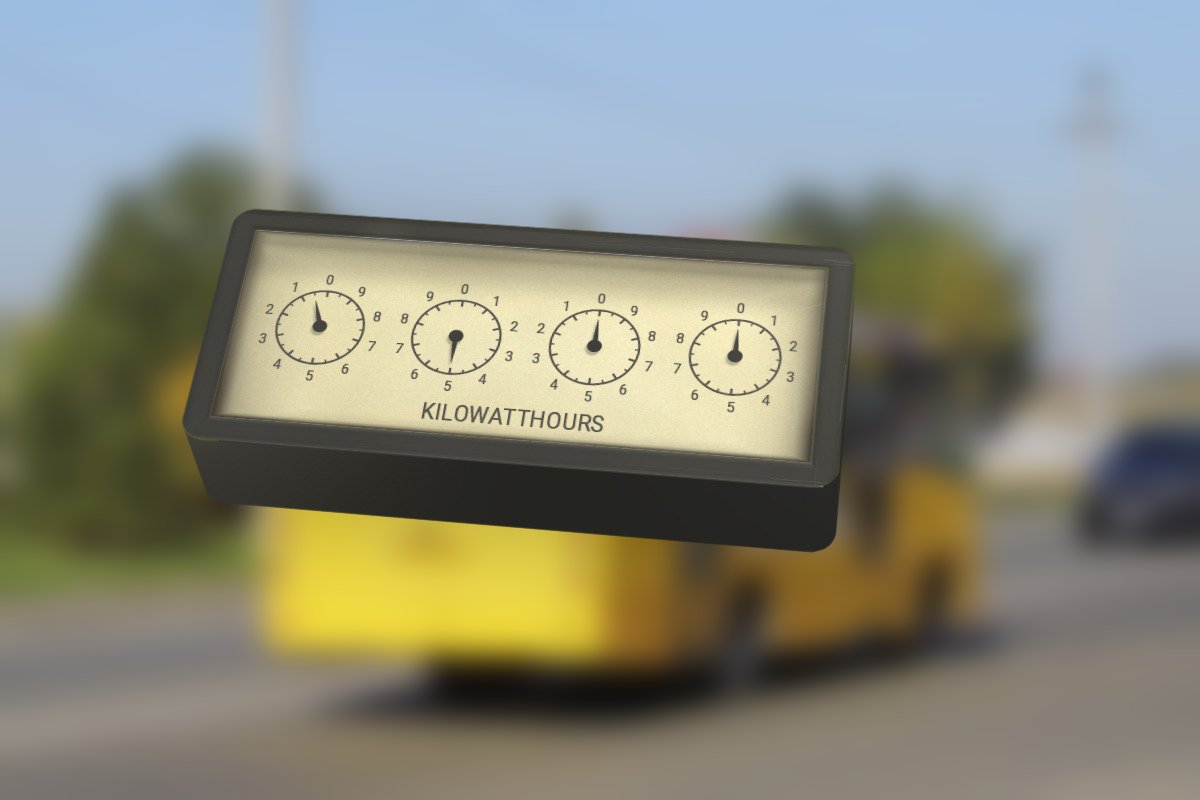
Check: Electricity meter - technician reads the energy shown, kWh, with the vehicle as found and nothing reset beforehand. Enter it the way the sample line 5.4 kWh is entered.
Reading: 500 kWh
